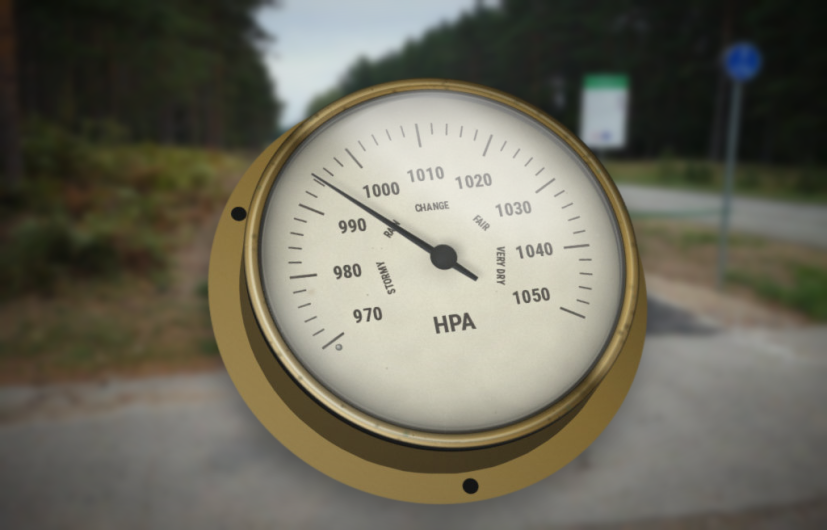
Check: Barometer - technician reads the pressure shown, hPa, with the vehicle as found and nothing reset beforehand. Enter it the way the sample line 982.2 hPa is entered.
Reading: 994 hPa
